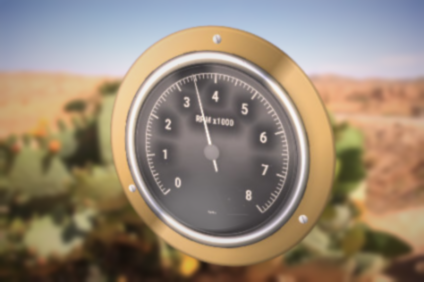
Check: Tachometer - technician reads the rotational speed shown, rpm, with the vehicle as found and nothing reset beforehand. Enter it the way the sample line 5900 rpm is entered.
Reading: 3500 rpm
